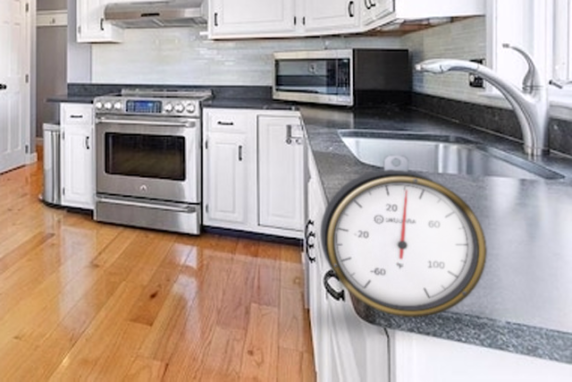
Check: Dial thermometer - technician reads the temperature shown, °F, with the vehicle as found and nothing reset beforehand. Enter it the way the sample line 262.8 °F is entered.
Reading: 30 °F
